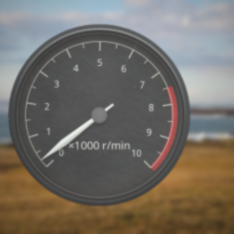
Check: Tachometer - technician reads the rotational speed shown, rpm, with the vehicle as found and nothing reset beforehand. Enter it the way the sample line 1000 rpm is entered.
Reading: 250 rpm
